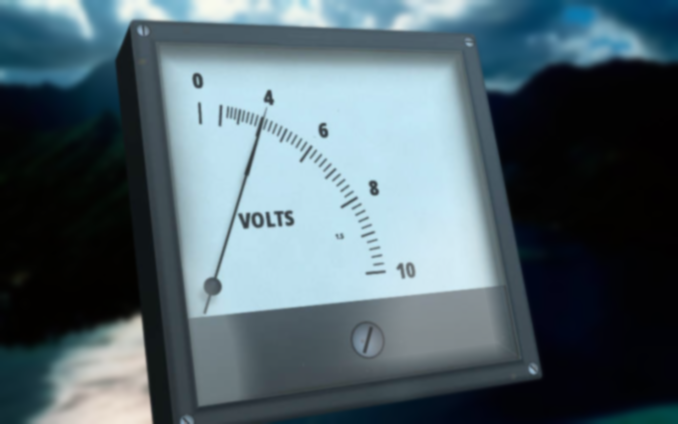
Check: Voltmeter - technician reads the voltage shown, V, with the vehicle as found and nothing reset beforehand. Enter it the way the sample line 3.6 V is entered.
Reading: 4 V
